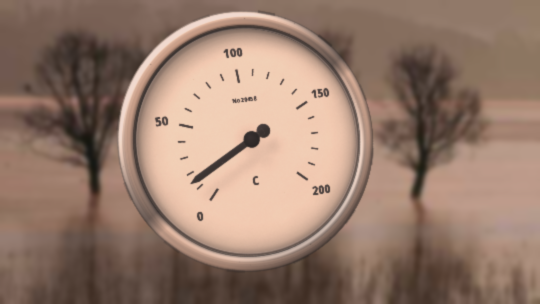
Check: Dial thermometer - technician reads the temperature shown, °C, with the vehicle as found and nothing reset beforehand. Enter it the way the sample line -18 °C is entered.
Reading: 15 °C
